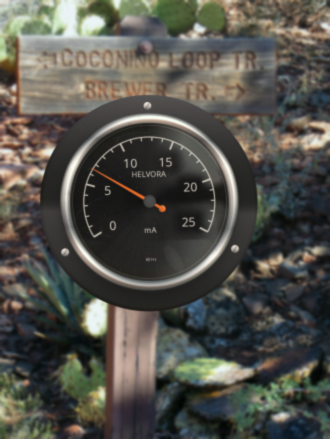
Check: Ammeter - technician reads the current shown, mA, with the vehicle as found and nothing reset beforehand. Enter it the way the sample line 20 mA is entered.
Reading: 6.5 mA
